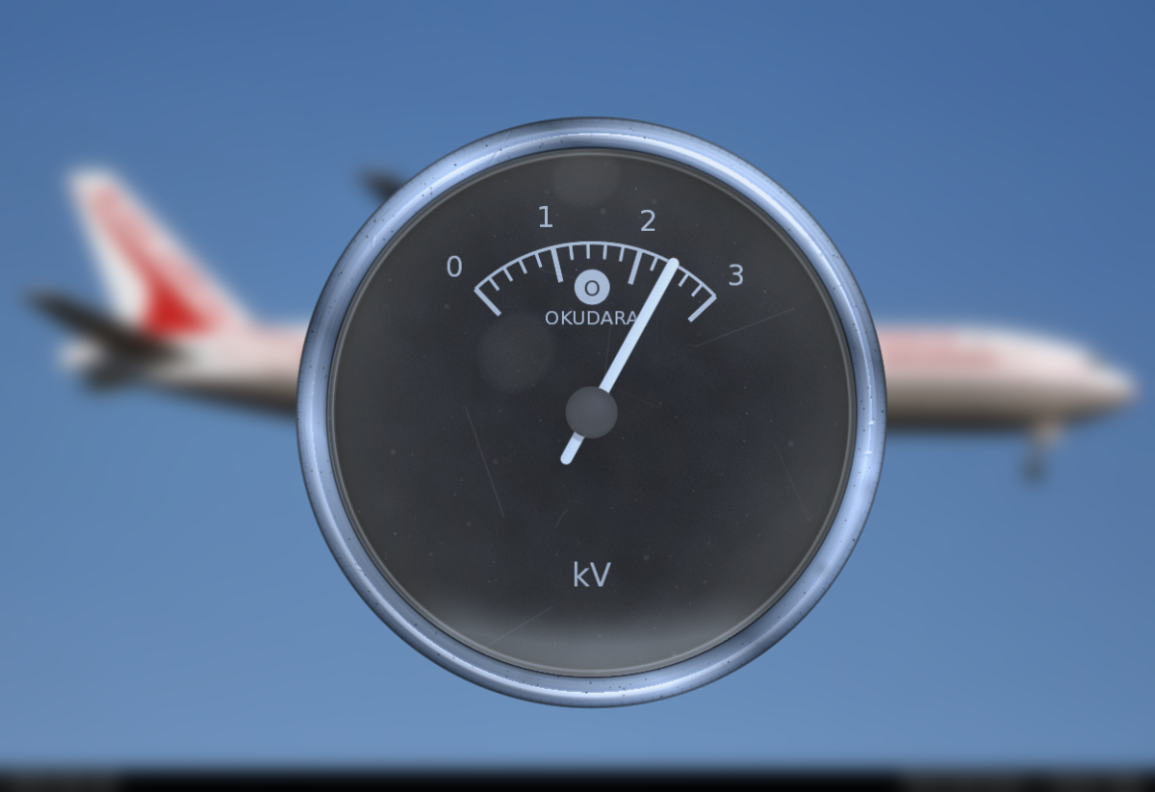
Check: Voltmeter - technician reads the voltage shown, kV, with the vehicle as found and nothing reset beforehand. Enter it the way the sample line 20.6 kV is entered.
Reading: 2.4 kV
